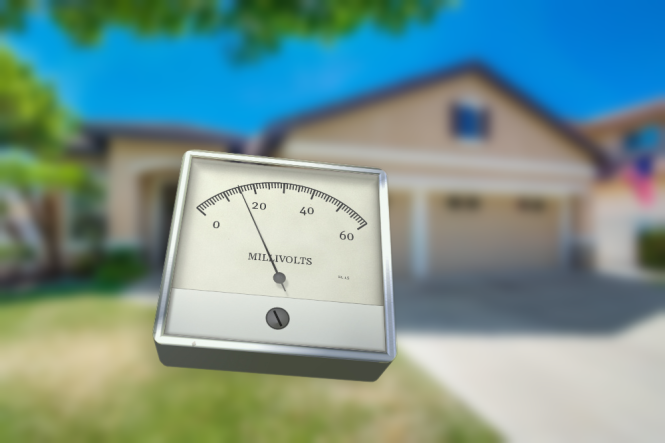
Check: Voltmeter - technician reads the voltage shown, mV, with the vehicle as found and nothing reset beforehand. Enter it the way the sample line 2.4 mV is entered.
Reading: 15 mV
